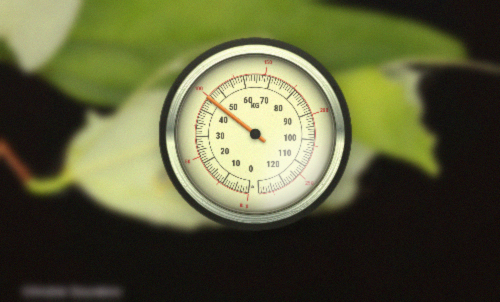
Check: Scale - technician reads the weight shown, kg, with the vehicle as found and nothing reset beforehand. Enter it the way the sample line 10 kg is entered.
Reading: 45 kg
